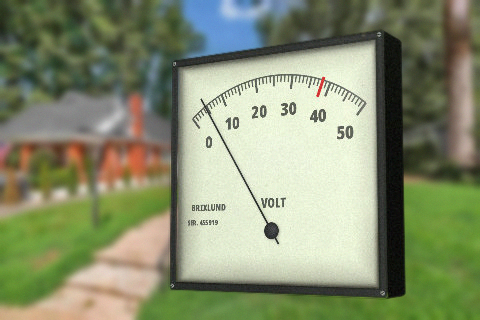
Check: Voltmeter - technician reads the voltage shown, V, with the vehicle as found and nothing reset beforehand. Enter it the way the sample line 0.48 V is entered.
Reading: 5 V
